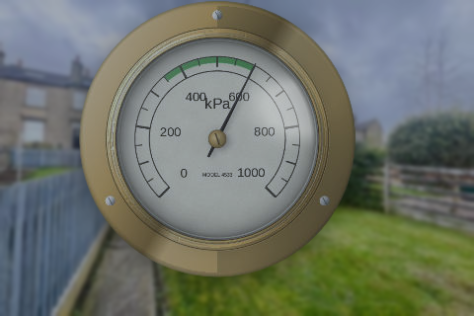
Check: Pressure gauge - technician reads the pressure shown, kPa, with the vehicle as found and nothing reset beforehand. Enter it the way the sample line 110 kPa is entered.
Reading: 600 kPa
